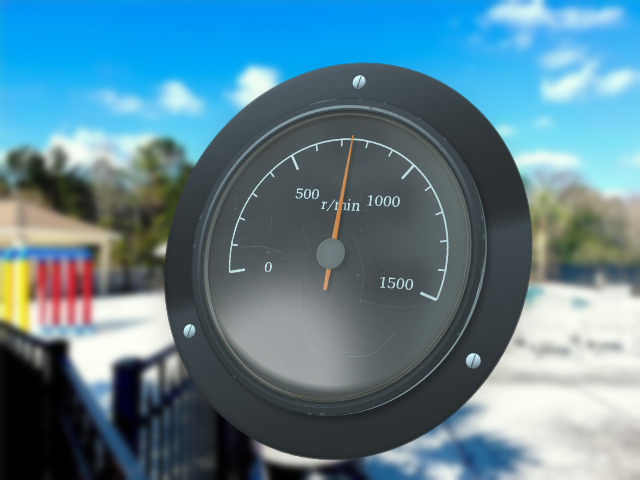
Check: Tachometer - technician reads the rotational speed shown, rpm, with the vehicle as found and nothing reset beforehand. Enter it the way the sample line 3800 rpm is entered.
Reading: 750 rpm
